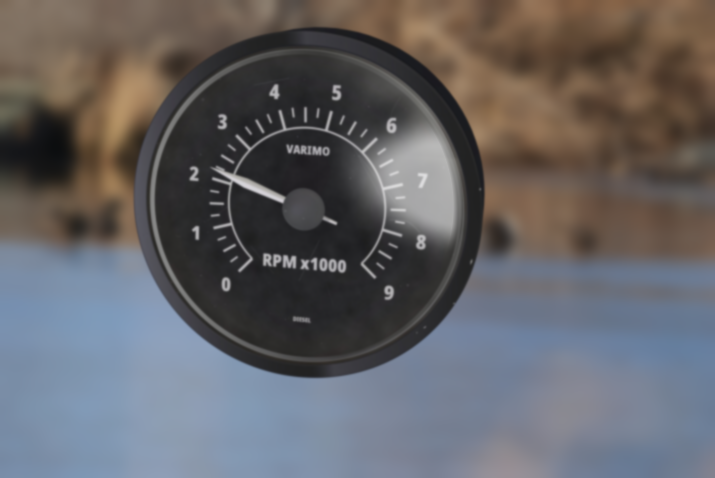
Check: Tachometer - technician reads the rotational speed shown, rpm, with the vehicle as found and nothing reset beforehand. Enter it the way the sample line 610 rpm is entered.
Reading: 2250 rpm
